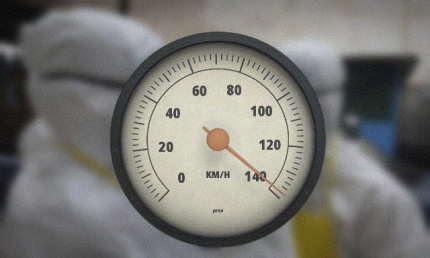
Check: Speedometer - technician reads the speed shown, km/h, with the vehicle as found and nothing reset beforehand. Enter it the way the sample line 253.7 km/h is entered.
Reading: 138 km/h
